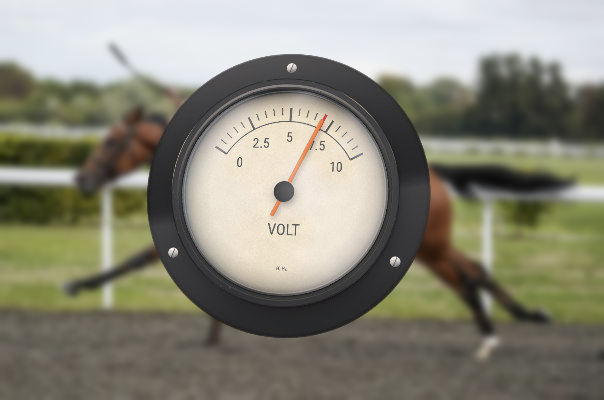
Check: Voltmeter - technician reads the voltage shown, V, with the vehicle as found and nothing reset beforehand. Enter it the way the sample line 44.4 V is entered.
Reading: 7 V
